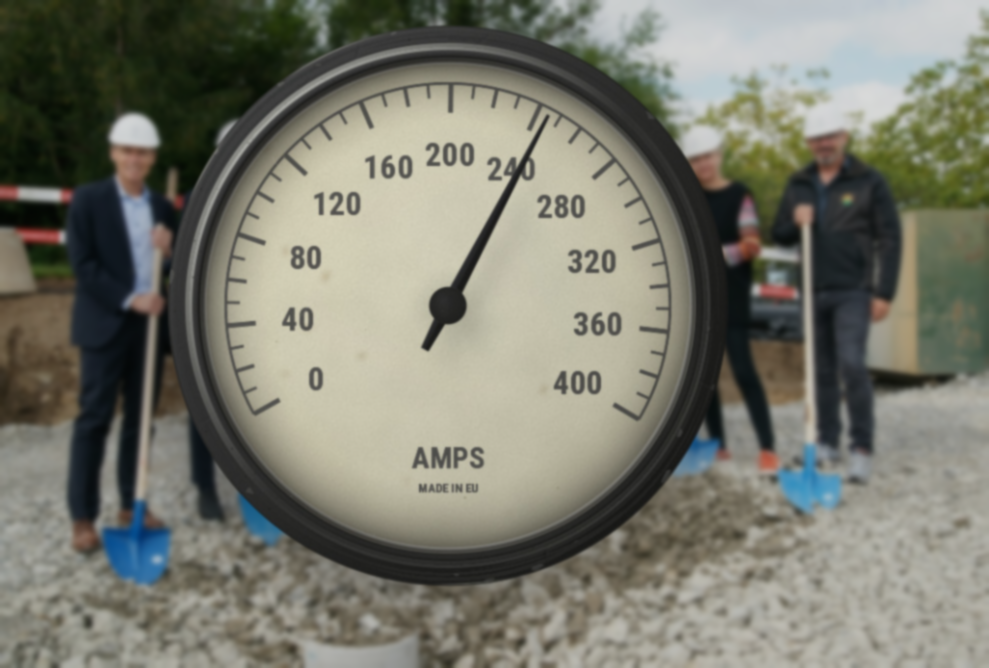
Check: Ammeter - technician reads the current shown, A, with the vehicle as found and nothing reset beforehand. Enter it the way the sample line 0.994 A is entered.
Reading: 245 A
